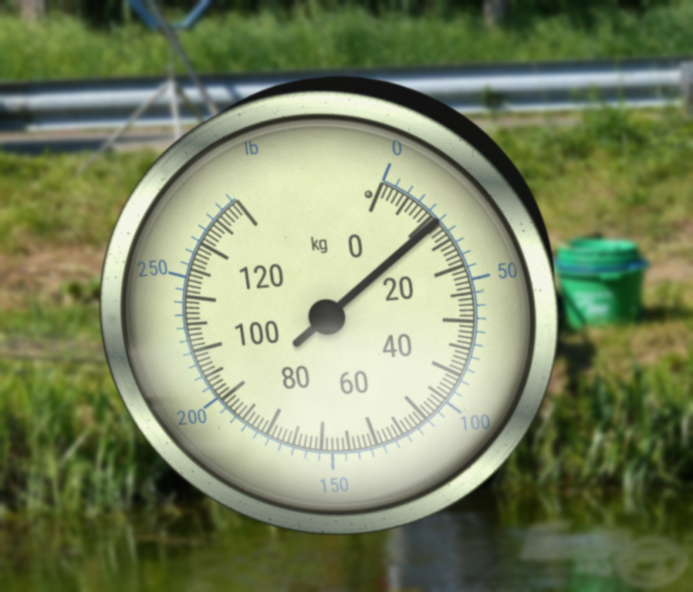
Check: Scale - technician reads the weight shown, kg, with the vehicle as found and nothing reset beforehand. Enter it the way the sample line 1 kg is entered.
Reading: 11 kg
